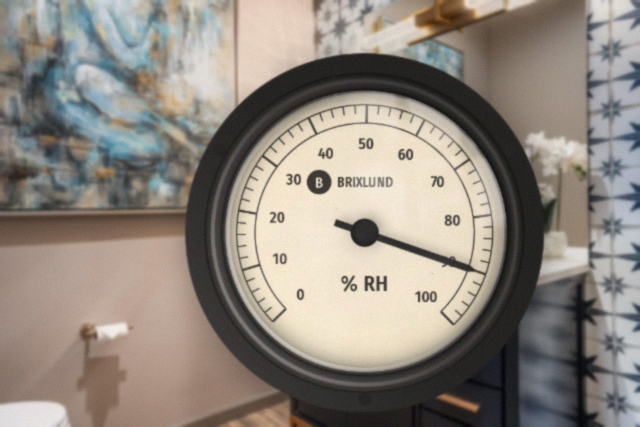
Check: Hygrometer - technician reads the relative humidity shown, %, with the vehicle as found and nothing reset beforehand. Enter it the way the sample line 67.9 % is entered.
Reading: 90 %
